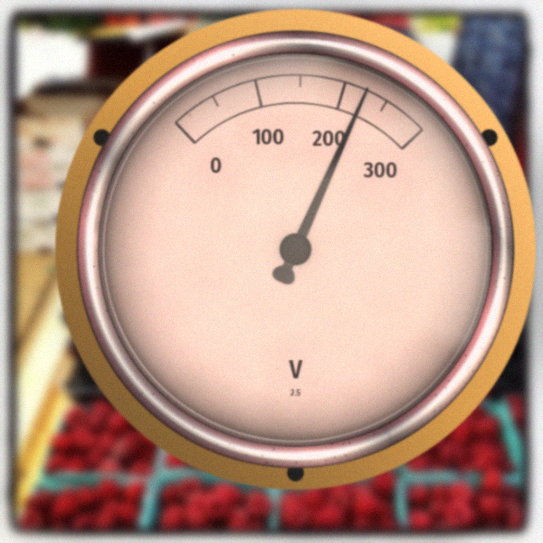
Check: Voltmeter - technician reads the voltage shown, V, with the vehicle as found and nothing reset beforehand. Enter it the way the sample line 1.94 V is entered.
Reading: 225 V
